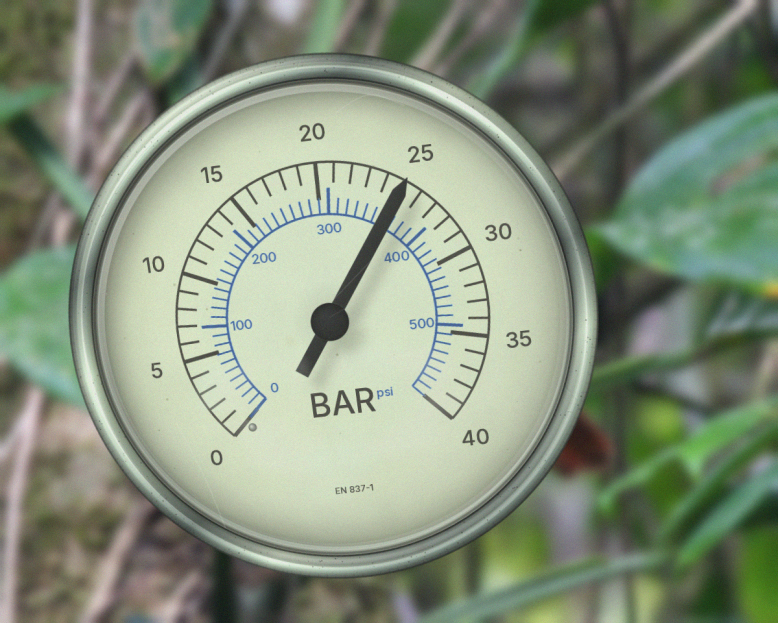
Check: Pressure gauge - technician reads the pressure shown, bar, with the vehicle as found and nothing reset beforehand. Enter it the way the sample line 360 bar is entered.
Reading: 25 bar
